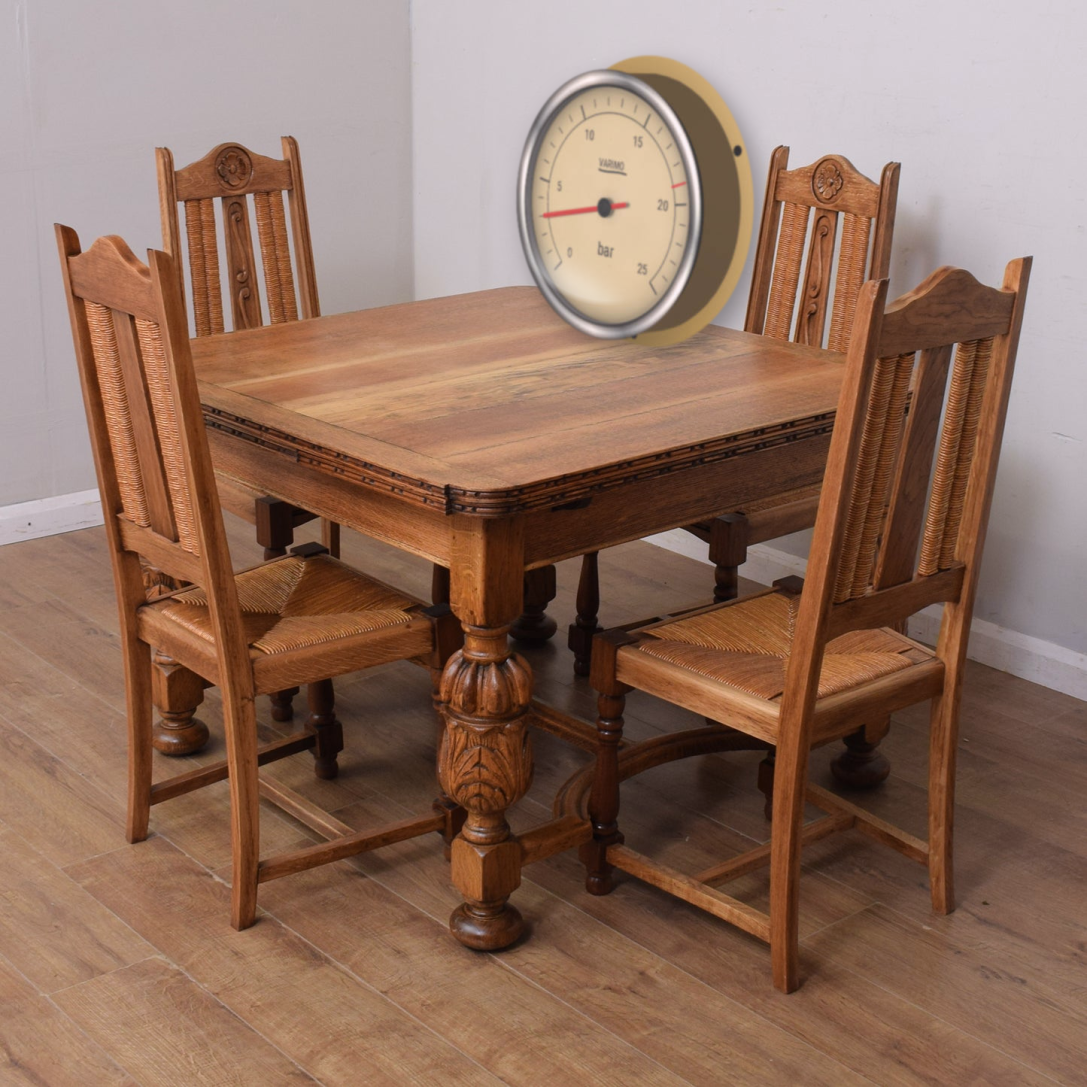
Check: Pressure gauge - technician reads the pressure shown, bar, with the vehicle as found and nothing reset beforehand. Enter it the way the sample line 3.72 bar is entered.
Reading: 3 bar
